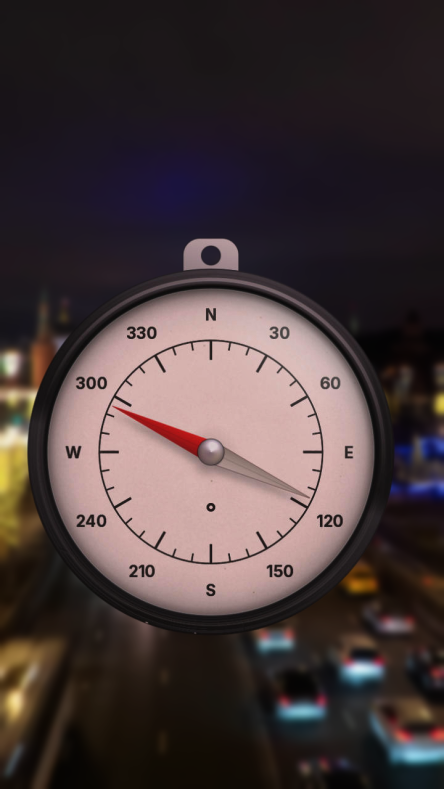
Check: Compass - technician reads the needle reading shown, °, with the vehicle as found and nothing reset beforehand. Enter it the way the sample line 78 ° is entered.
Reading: 295 °
